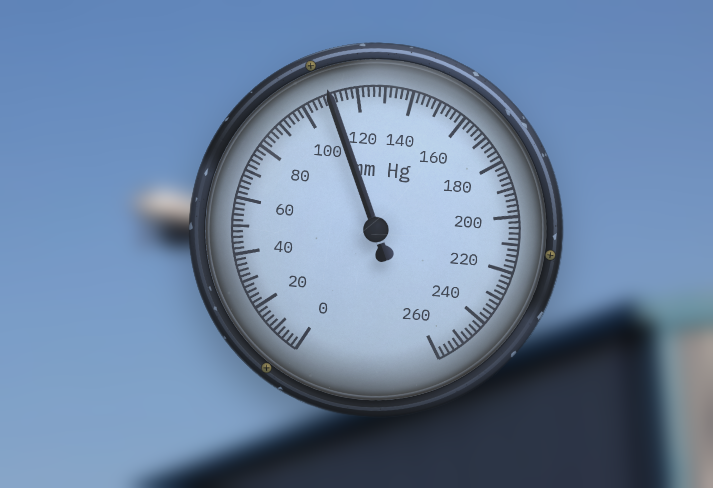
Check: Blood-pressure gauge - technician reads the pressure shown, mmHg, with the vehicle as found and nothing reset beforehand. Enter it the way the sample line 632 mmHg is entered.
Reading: 110 mmHg
